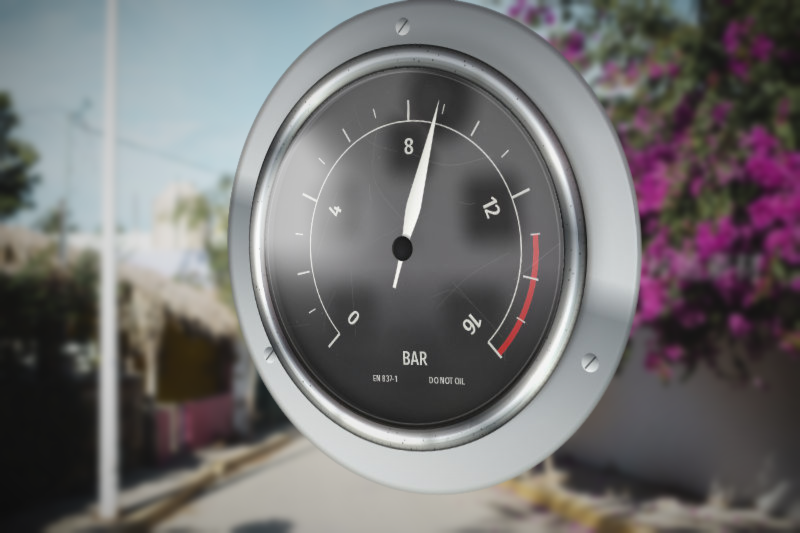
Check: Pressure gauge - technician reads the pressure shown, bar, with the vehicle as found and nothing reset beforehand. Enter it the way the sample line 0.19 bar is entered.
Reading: 9 bar
